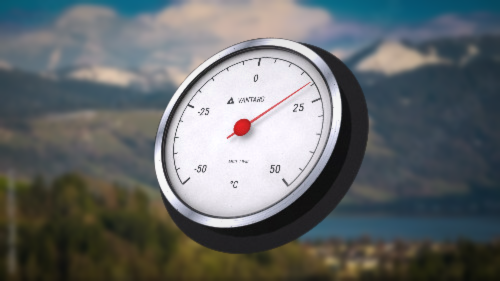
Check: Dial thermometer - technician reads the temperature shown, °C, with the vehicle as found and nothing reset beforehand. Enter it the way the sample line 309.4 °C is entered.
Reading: 20 °C
